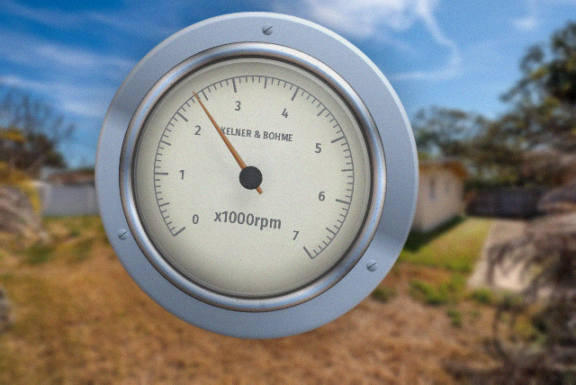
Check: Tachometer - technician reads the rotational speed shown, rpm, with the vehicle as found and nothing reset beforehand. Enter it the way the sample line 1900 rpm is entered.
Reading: 2400 rpm
